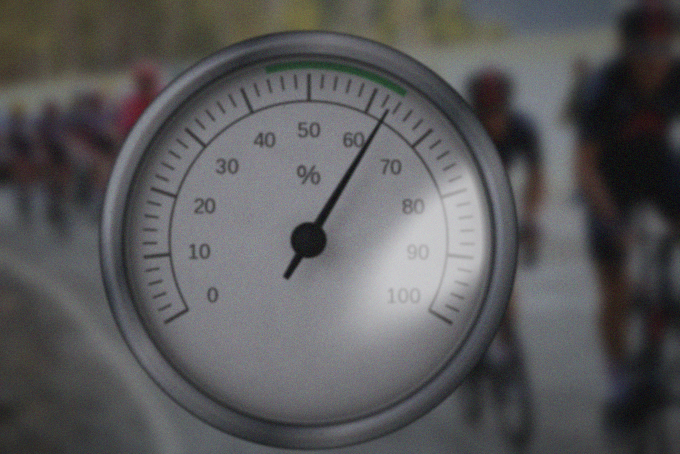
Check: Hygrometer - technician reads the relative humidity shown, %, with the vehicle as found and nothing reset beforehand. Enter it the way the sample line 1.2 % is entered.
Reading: 63 %
